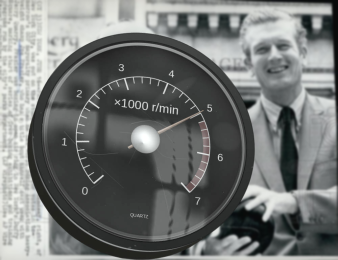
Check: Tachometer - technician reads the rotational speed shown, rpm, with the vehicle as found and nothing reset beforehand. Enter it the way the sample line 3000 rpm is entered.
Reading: 5000 rpm
